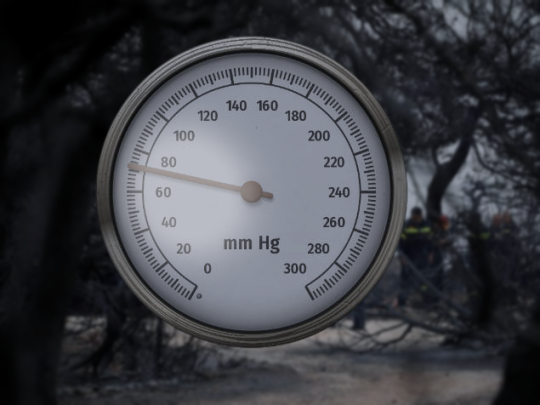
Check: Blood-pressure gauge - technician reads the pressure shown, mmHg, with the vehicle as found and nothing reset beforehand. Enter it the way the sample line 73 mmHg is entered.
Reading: 72 mmHg
